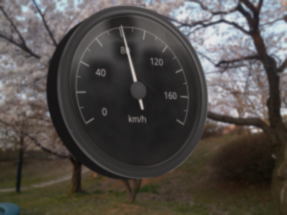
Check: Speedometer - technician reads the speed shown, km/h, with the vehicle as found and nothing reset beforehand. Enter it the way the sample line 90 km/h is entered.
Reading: 80 km/h
